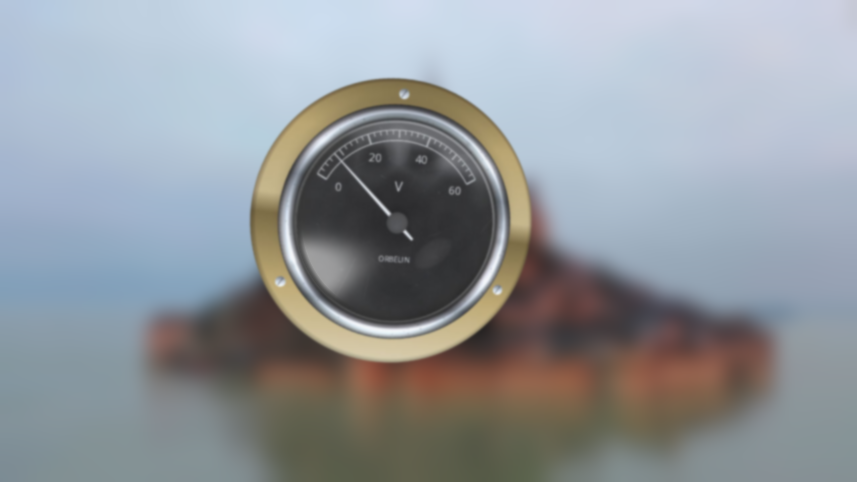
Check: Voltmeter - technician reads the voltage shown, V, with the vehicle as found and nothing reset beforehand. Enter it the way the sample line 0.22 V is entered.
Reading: 8 V
